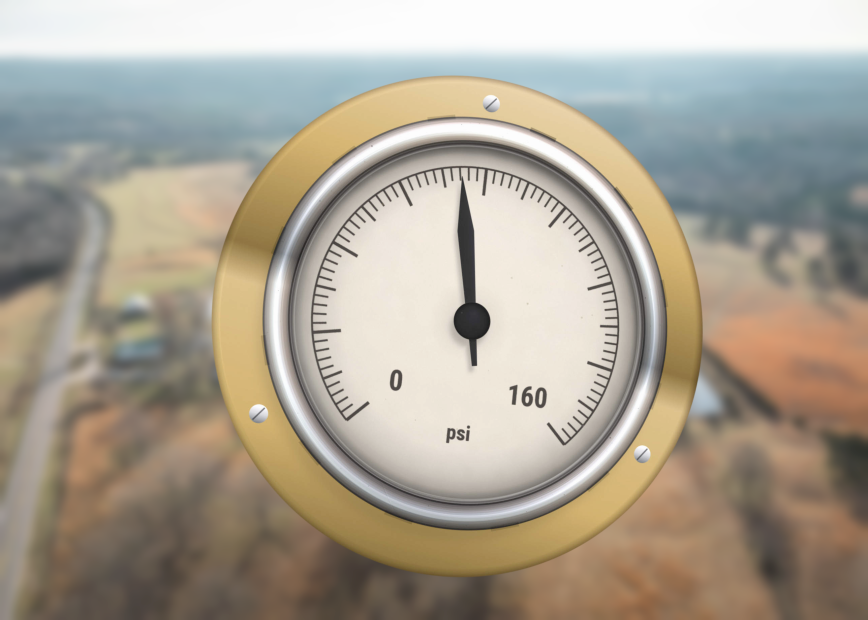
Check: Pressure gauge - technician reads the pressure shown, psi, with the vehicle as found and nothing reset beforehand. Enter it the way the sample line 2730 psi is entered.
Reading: 74 psi
